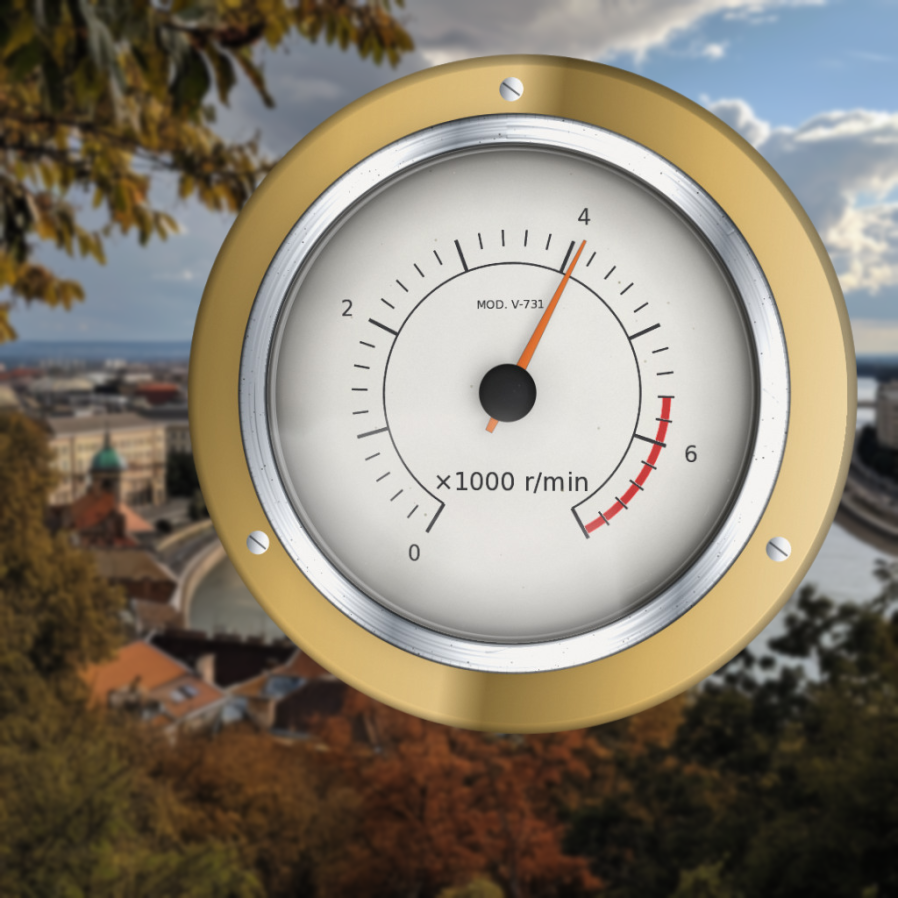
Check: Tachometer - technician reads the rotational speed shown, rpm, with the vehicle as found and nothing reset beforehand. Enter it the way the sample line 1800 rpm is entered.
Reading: 4100 rpm
